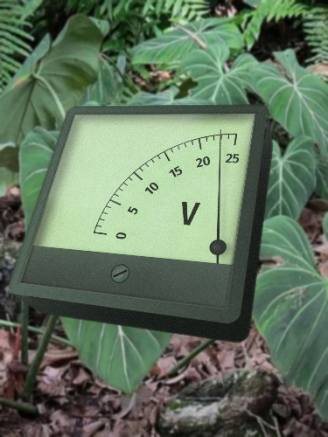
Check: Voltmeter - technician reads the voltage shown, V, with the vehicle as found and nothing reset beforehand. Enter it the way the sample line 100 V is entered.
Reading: 23 V
